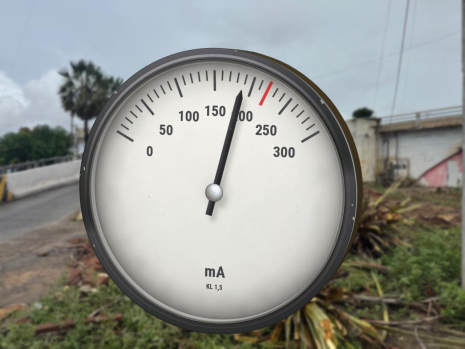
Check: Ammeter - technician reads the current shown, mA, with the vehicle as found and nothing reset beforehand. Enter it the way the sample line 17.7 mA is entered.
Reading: 190 mA
